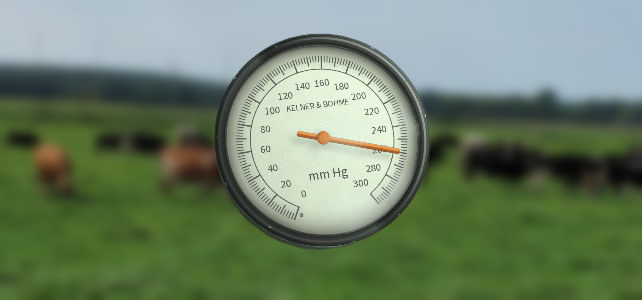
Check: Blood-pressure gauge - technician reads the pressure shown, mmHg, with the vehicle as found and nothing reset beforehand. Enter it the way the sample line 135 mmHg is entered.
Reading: 260 mmHg
